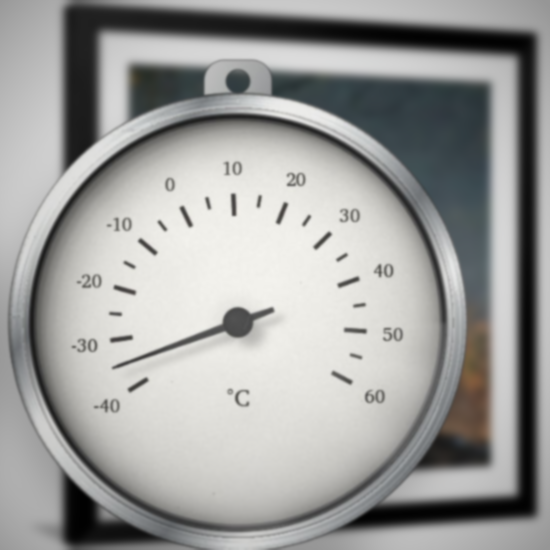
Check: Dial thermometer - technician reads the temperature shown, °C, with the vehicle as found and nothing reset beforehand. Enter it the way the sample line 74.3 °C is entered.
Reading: -35 °C
